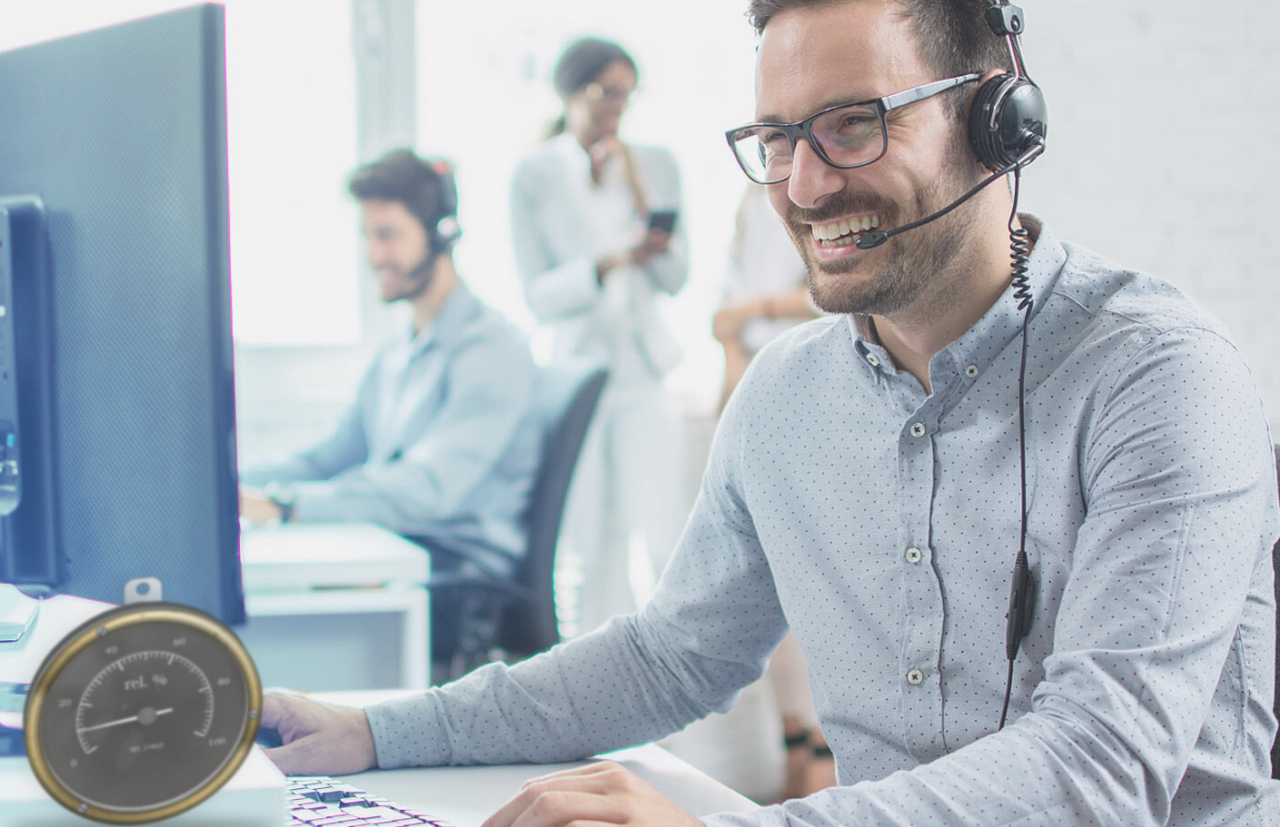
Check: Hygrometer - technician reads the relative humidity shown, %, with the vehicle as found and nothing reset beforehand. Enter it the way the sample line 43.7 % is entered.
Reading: 10 %
